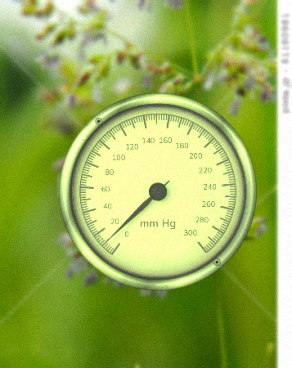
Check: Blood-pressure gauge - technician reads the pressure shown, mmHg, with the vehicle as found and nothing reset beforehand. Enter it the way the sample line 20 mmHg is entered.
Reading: 10 mmHg
